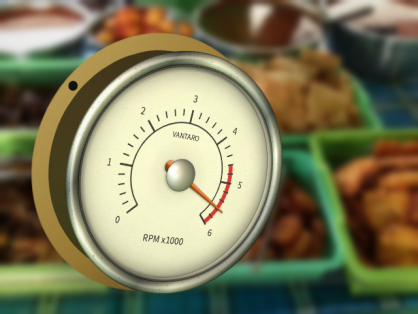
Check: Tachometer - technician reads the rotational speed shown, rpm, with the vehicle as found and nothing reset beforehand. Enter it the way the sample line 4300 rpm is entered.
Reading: 5600 rpm
